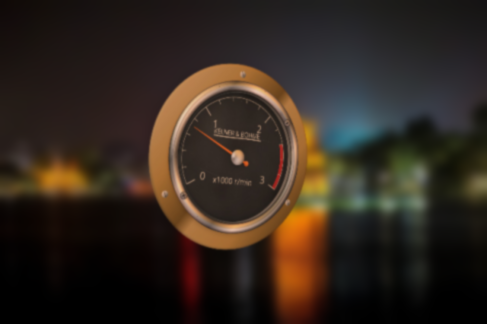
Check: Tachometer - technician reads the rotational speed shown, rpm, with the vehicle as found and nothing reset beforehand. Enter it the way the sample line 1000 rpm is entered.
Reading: 700 rpm
